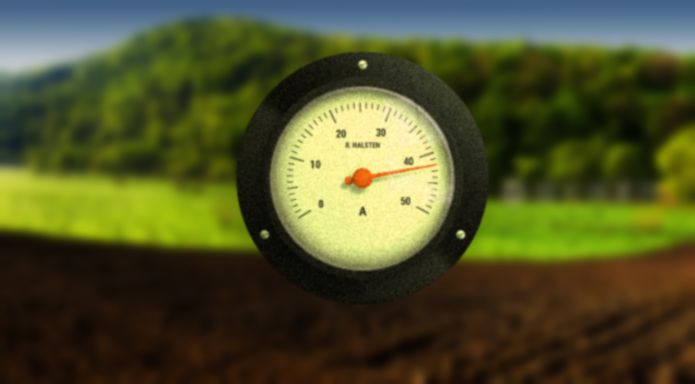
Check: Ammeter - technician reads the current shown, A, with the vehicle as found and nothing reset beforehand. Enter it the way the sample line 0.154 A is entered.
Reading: 42 A
